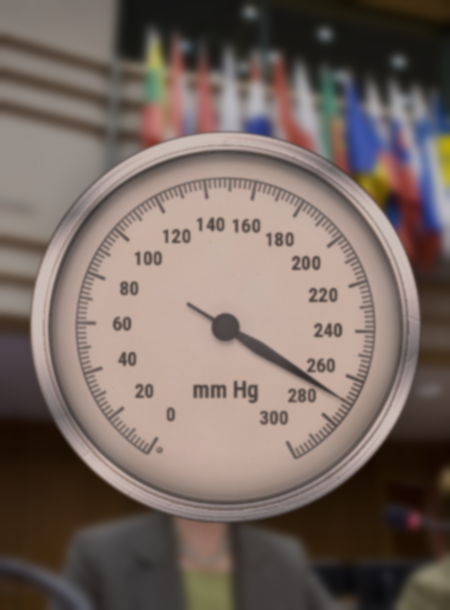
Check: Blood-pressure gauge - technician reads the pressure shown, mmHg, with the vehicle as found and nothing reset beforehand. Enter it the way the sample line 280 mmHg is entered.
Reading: 270 mmHg
